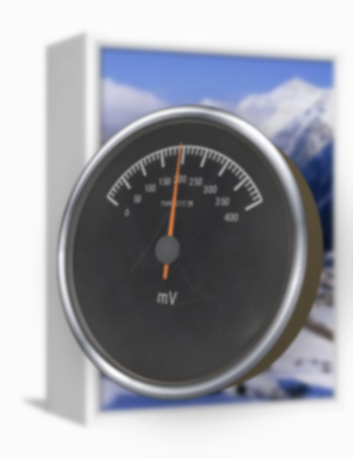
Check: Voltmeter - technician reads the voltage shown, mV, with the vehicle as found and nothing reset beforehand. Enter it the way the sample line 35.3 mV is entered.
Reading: 200 mV
